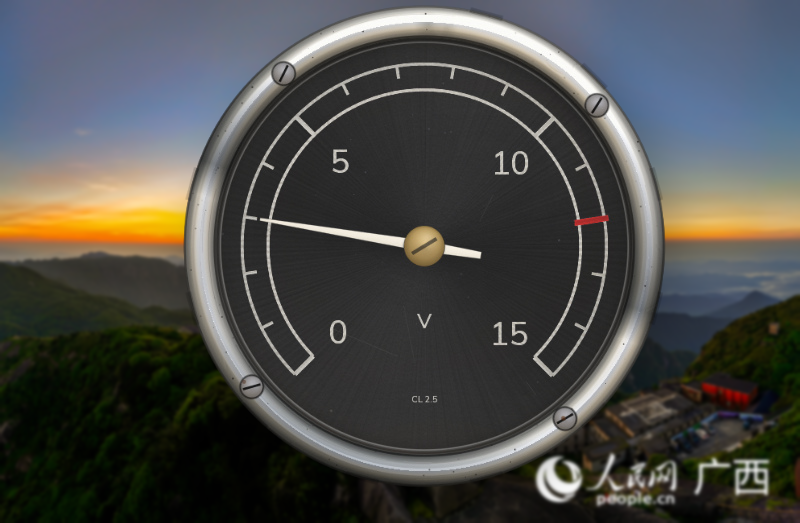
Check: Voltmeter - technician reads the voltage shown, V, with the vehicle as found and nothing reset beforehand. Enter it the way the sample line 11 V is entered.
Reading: 3 V
